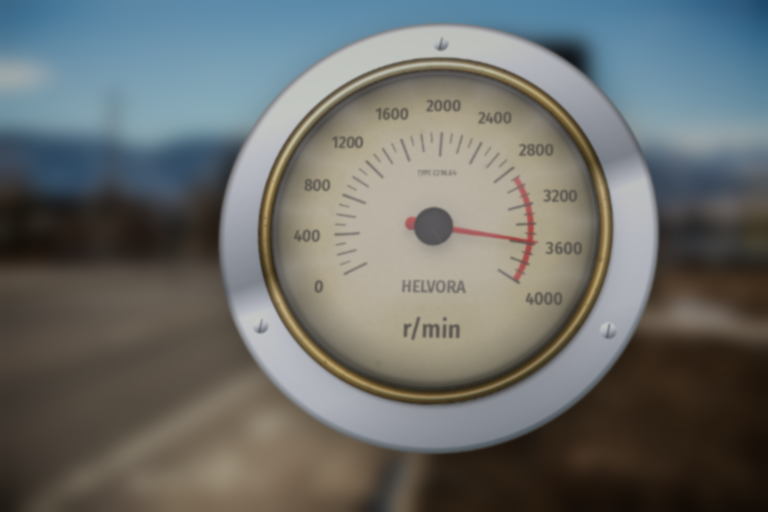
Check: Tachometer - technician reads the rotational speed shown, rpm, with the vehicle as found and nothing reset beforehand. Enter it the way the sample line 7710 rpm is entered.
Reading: 3600 rpm
